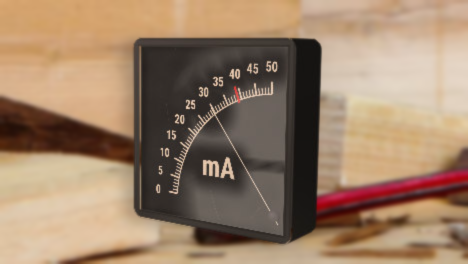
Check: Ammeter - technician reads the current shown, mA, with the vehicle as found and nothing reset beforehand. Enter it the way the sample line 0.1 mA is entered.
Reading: 30 mA
